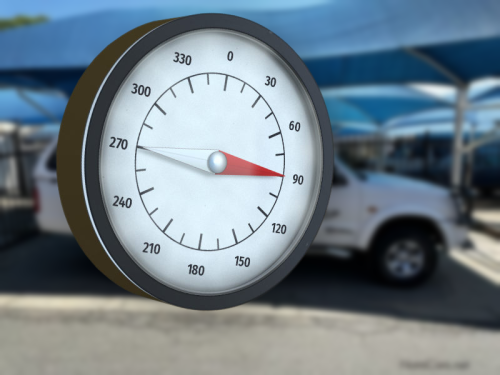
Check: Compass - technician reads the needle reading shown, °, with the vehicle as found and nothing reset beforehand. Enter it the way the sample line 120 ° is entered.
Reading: 90 °
